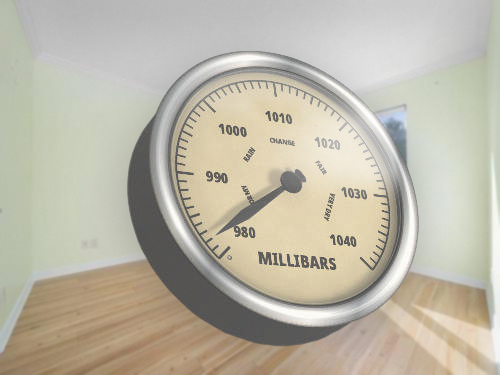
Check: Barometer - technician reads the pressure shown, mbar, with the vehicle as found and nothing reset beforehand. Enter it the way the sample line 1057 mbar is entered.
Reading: 982 mbar
